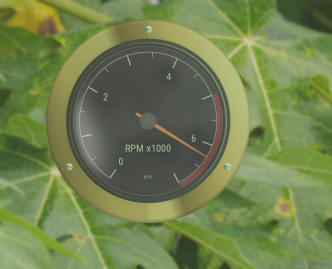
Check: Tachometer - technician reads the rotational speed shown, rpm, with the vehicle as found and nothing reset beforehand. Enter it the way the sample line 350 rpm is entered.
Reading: 6250 rpm
